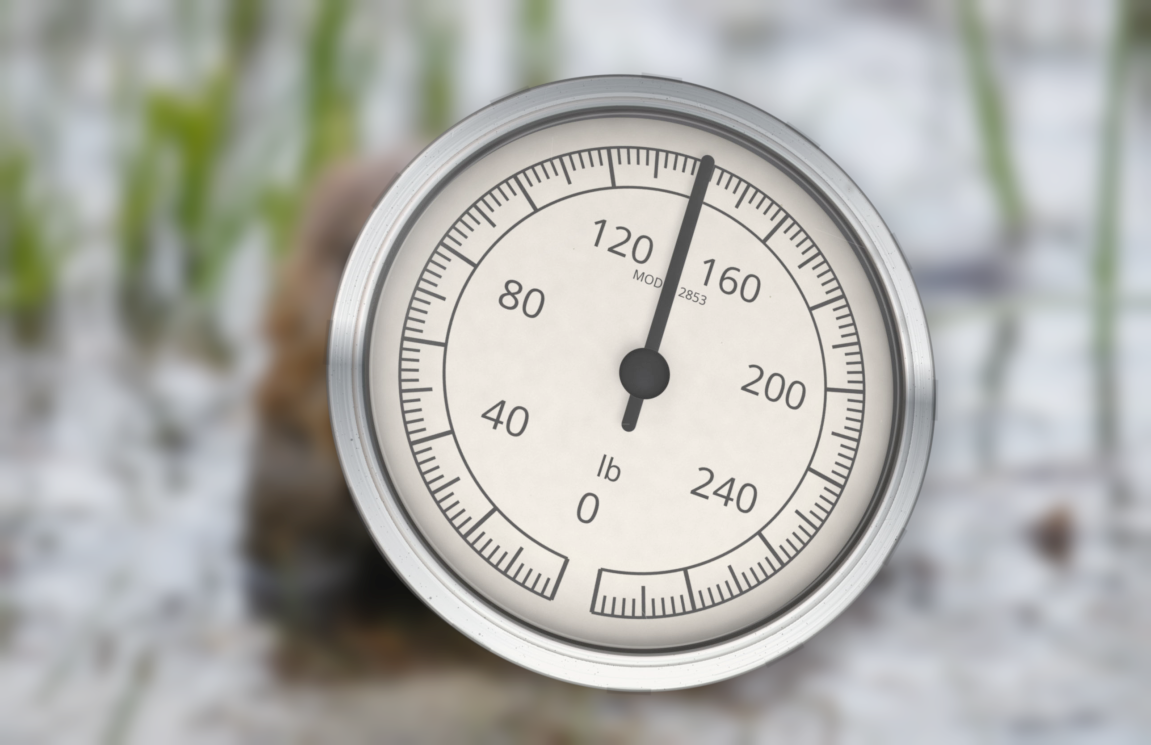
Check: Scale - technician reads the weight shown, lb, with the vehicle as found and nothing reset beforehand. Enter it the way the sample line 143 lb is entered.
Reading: 140 lb
